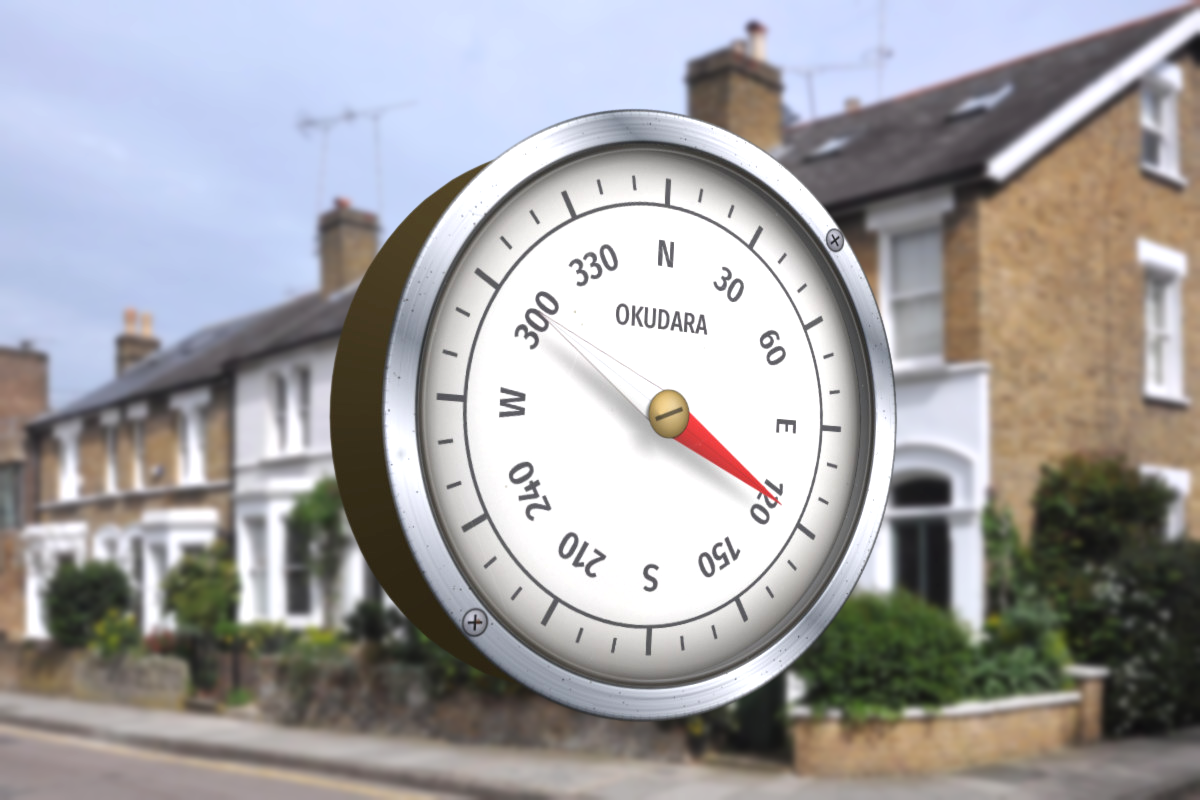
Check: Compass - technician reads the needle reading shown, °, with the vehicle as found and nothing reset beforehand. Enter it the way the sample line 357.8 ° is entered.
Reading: 120 °
